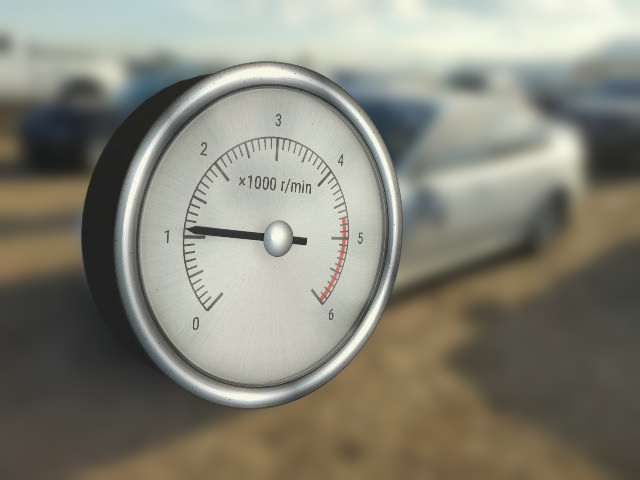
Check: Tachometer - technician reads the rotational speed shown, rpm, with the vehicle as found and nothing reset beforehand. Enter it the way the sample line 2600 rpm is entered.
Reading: 1100 rpm
